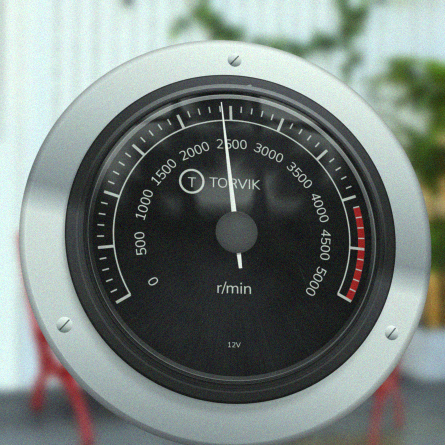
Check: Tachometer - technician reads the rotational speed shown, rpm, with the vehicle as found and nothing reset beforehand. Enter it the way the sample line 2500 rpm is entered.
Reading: 2400 rpm
